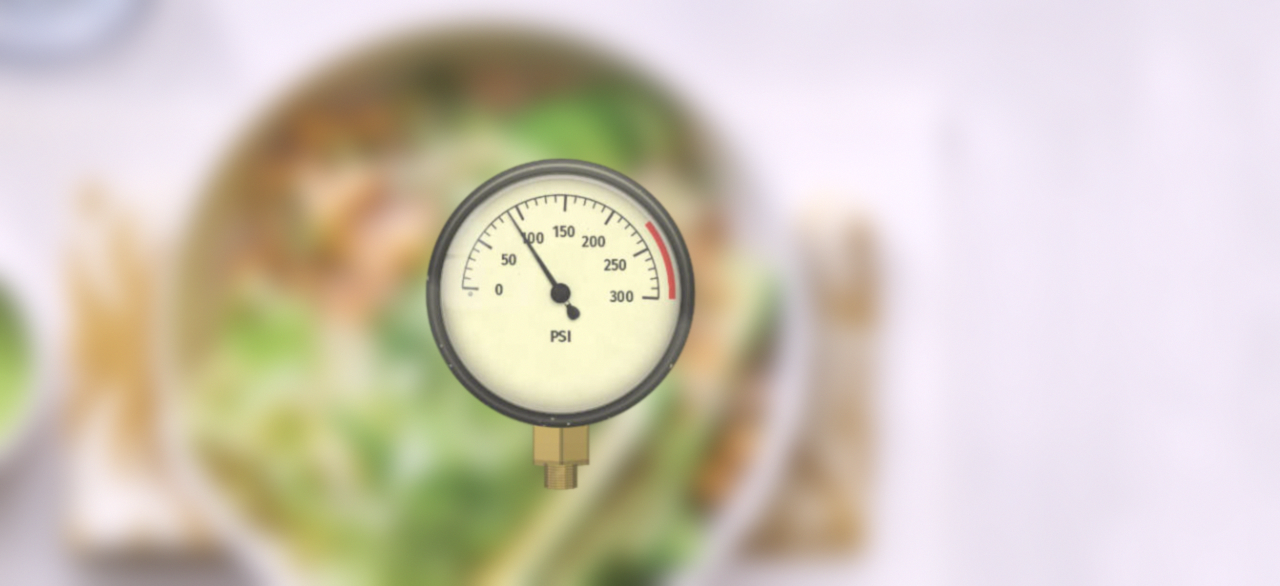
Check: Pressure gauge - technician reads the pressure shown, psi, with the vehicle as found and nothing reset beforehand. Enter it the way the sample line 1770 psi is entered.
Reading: 90 psi
